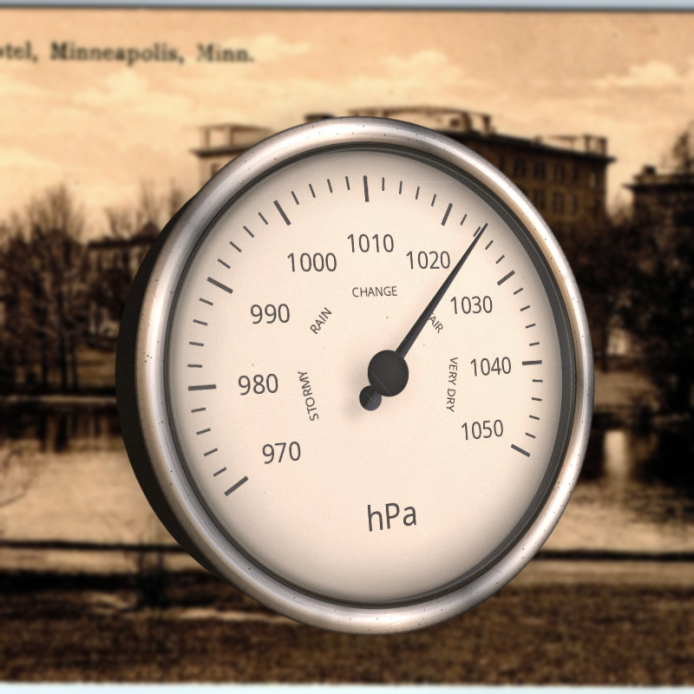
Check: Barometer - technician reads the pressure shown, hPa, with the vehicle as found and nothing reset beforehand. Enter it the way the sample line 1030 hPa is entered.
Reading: 1024 hPa
